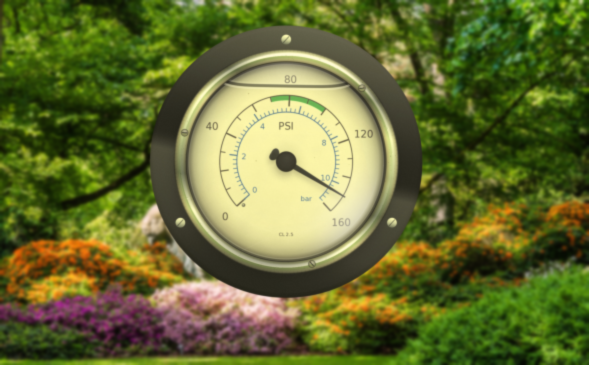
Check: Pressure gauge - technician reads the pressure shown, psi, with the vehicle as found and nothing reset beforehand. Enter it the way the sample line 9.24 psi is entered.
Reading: 150 psi
